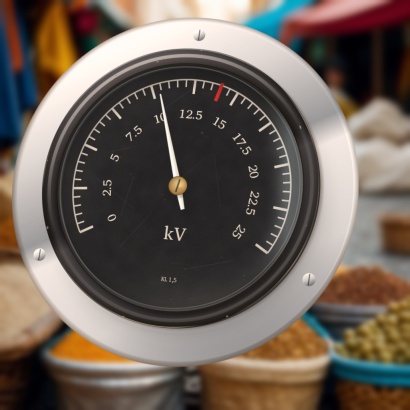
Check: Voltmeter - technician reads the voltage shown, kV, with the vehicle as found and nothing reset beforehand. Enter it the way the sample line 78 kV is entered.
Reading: 10.5 kV
